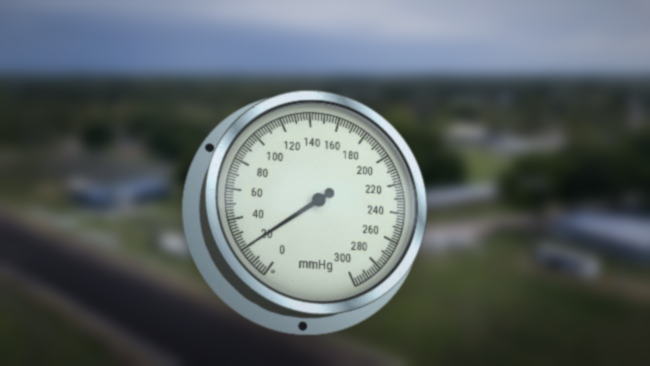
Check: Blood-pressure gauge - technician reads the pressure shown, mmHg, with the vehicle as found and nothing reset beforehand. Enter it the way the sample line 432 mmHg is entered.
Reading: 20 mmHg
